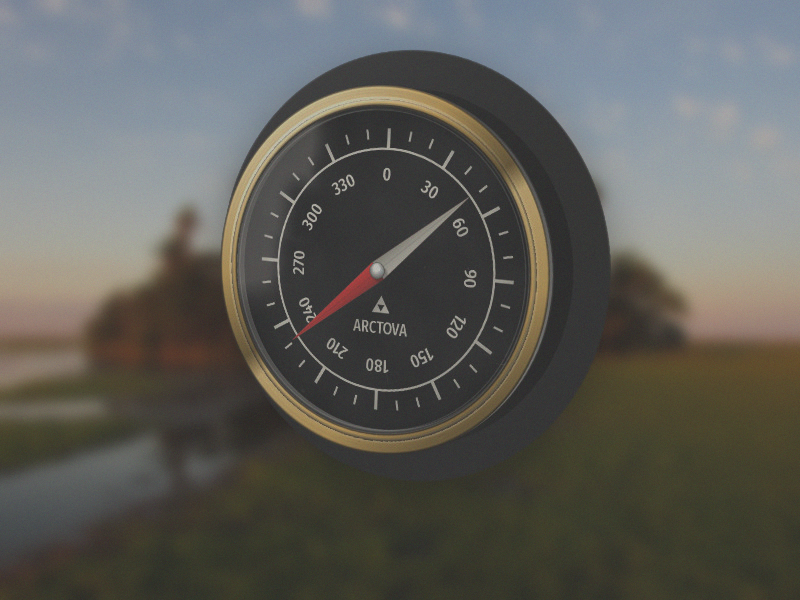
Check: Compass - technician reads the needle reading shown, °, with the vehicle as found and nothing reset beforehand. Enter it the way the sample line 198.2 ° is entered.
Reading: 230 °
